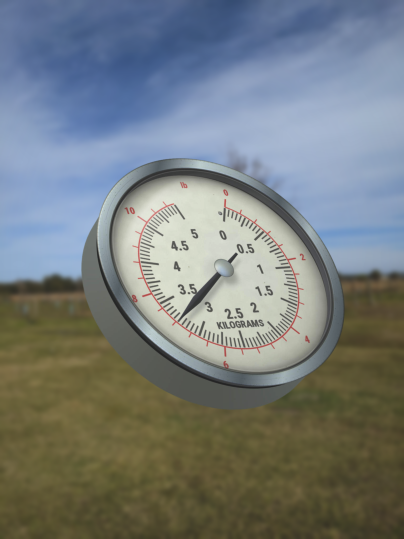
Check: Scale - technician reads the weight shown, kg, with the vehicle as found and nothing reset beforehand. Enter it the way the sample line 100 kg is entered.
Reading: 3.25 kg
